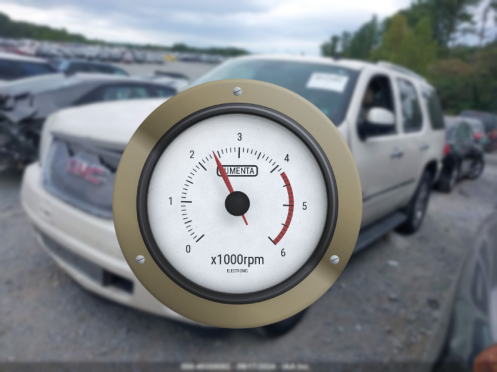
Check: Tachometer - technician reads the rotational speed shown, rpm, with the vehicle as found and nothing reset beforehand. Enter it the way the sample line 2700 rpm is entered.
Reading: 2400 rpm
